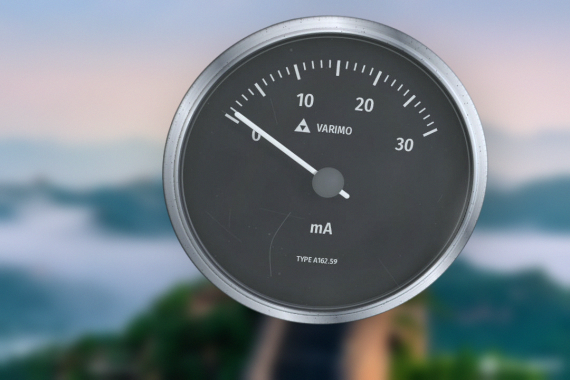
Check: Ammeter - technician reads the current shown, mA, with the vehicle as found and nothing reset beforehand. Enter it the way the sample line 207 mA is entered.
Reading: 1 mA
